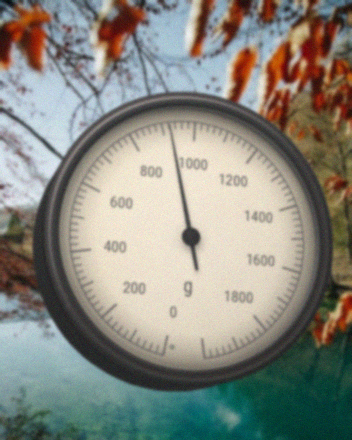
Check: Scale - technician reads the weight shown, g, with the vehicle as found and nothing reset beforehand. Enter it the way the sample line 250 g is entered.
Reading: 920 g
